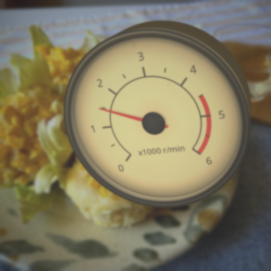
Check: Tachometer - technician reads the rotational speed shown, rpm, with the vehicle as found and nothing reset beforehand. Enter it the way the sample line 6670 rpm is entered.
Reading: 1500 rpm
